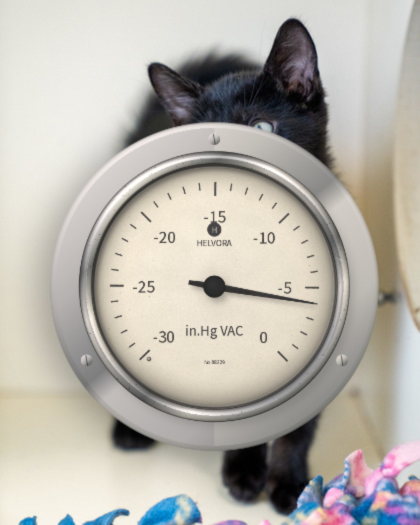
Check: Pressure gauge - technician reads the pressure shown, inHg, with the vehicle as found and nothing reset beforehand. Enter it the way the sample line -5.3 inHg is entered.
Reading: -4 inHg
